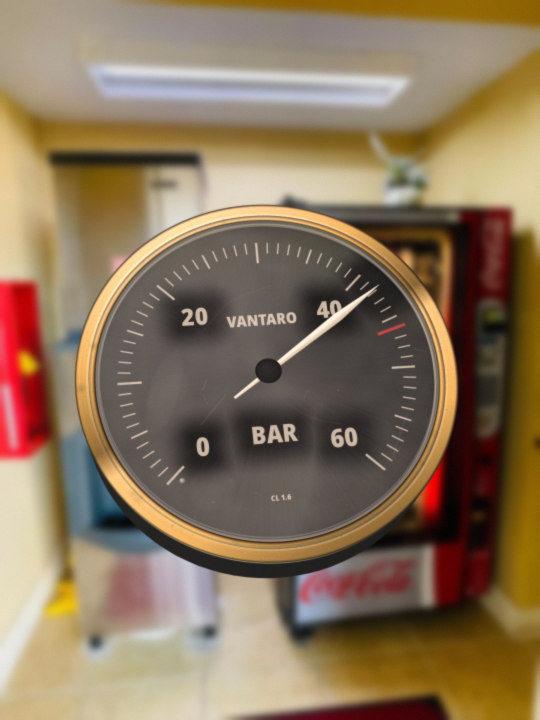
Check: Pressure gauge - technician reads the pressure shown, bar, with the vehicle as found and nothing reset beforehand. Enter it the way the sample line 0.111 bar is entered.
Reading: 42 bar
